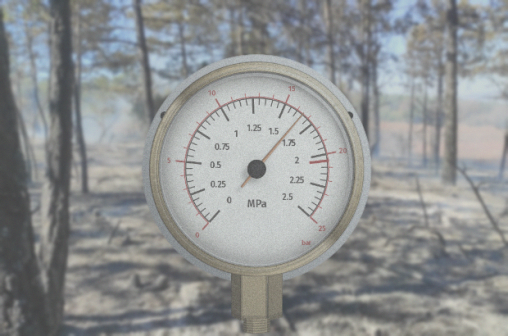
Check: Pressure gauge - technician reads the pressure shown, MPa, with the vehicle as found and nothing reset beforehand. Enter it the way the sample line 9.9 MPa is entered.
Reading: 1.65 MPa
